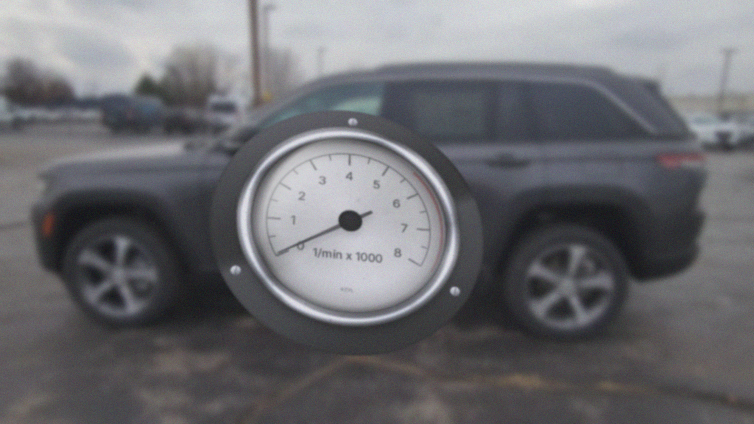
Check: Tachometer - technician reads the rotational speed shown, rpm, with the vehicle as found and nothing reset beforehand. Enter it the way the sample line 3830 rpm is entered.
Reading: 0 rpm
